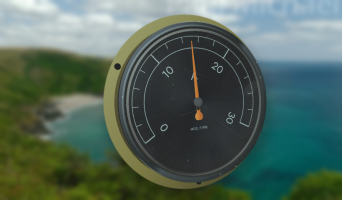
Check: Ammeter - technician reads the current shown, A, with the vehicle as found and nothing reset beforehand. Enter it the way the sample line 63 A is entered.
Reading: 15 A
